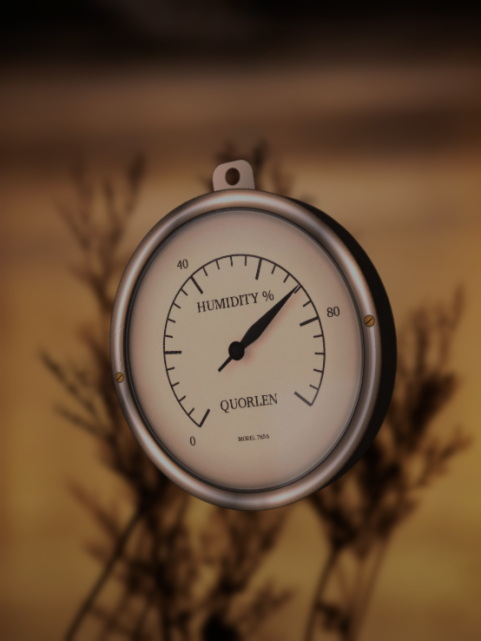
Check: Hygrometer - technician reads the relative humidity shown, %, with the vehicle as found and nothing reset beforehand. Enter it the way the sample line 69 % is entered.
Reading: 72 %
